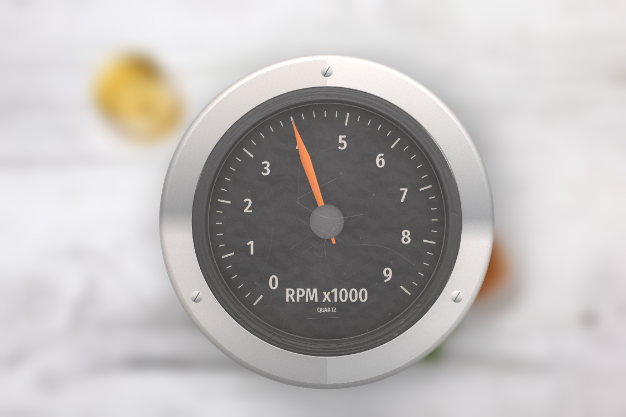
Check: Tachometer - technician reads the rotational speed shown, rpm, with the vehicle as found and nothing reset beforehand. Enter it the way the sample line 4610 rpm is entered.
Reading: 4000 rpm
